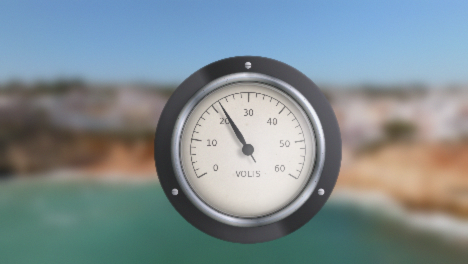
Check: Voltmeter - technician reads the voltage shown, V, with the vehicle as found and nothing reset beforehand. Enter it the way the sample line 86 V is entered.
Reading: 22 V
